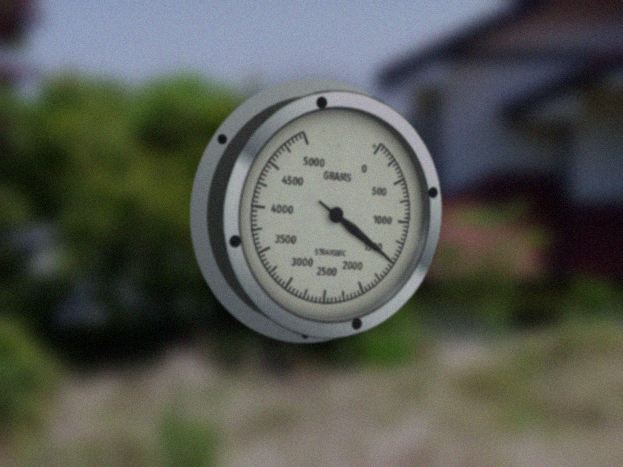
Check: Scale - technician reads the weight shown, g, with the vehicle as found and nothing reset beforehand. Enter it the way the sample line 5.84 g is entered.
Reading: 1500 g
